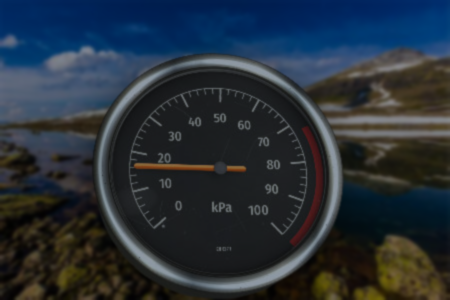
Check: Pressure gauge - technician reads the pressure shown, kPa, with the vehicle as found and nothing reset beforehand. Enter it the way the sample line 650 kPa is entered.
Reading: 16 kPa
